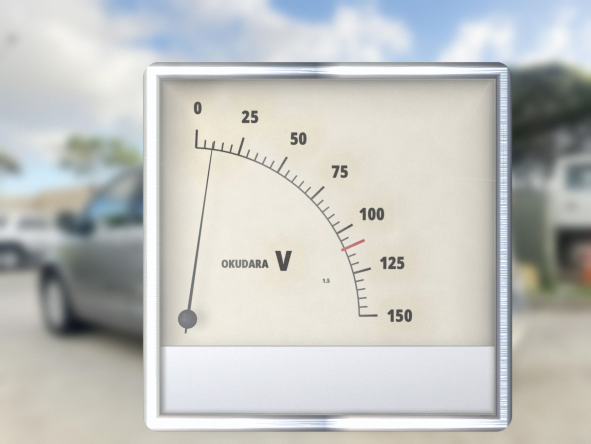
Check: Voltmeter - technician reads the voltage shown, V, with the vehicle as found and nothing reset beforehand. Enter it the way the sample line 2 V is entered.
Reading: 10 V
